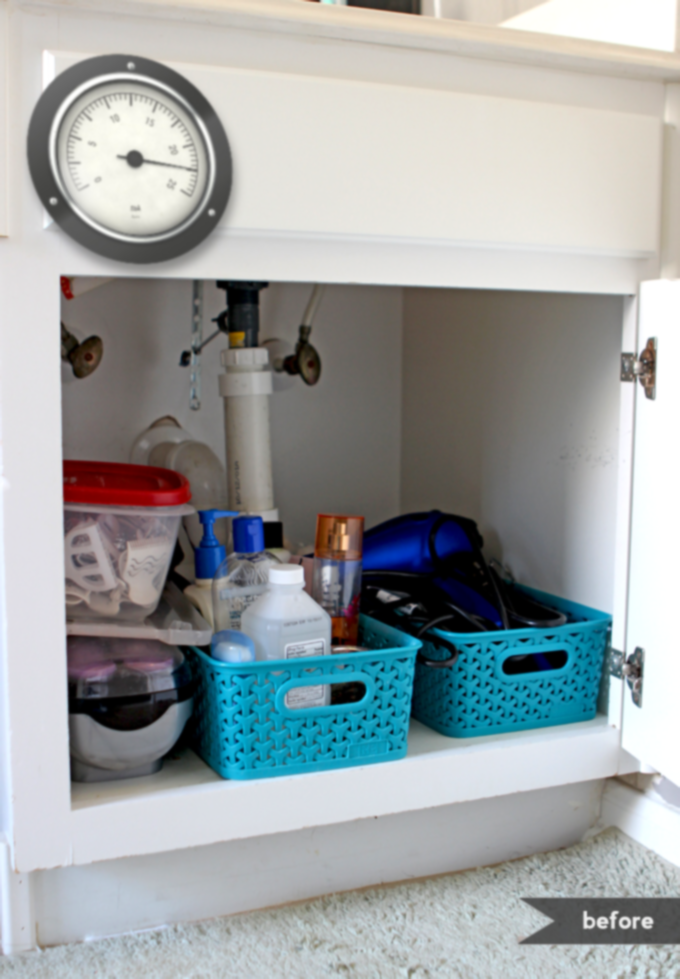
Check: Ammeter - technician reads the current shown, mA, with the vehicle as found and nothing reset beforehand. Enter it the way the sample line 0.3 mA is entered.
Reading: 22.5 mA
